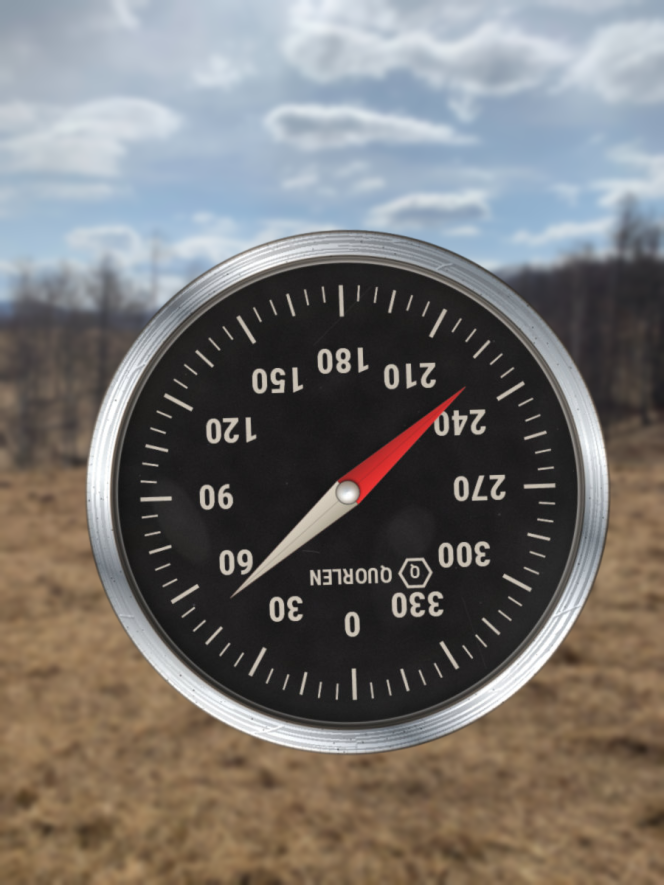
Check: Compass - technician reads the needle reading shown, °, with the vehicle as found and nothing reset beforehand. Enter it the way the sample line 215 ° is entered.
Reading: 230 °
